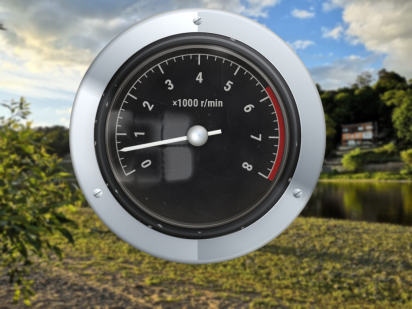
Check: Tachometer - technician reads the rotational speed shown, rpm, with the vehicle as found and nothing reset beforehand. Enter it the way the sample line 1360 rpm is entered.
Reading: 600 rpm
